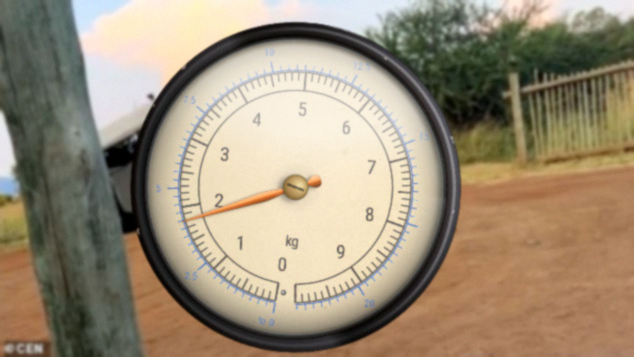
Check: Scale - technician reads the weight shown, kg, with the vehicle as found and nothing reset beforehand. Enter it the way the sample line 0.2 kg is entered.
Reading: 1.8 kg
